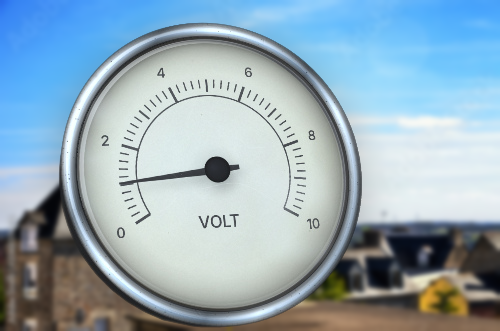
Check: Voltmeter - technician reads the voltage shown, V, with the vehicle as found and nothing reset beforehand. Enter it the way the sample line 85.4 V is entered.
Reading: 1 V
